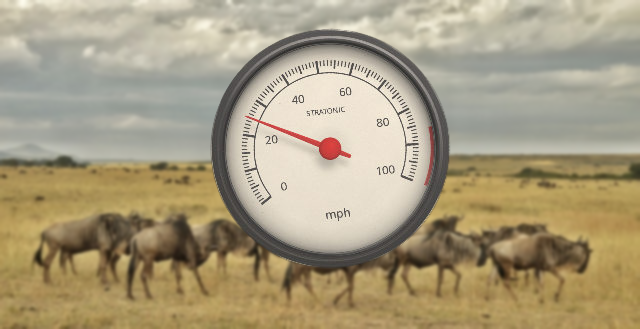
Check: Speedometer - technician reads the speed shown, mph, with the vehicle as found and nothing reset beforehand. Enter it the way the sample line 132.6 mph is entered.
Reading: 25 mph
